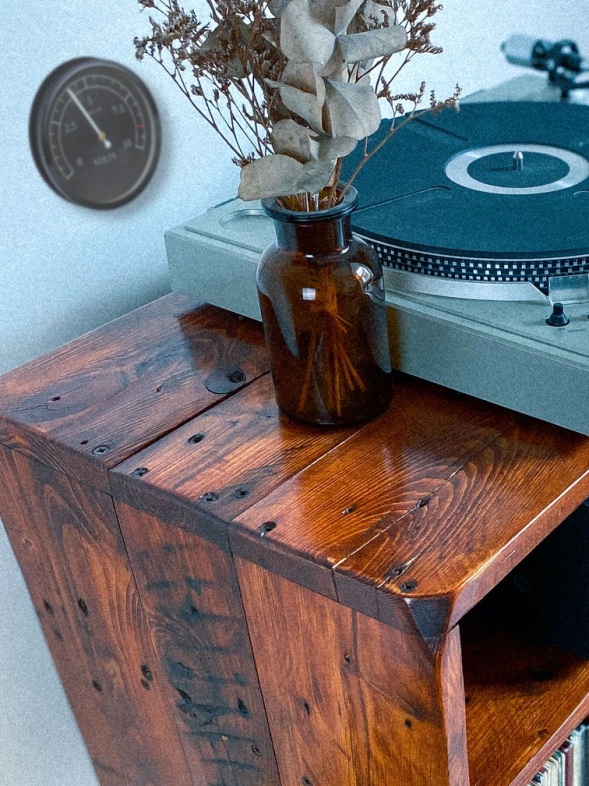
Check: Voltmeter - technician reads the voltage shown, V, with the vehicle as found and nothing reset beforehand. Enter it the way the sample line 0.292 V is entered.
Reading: 4 V
